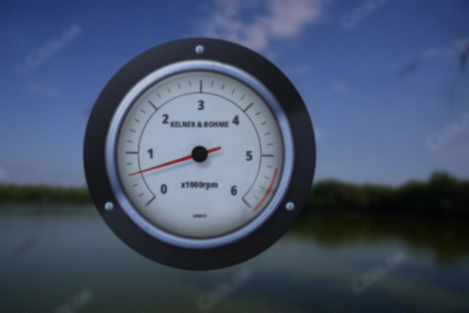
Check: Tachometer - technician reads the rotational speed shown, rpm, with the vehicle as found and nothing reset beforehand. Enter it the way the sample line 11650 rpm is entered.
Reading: 600 rpm
